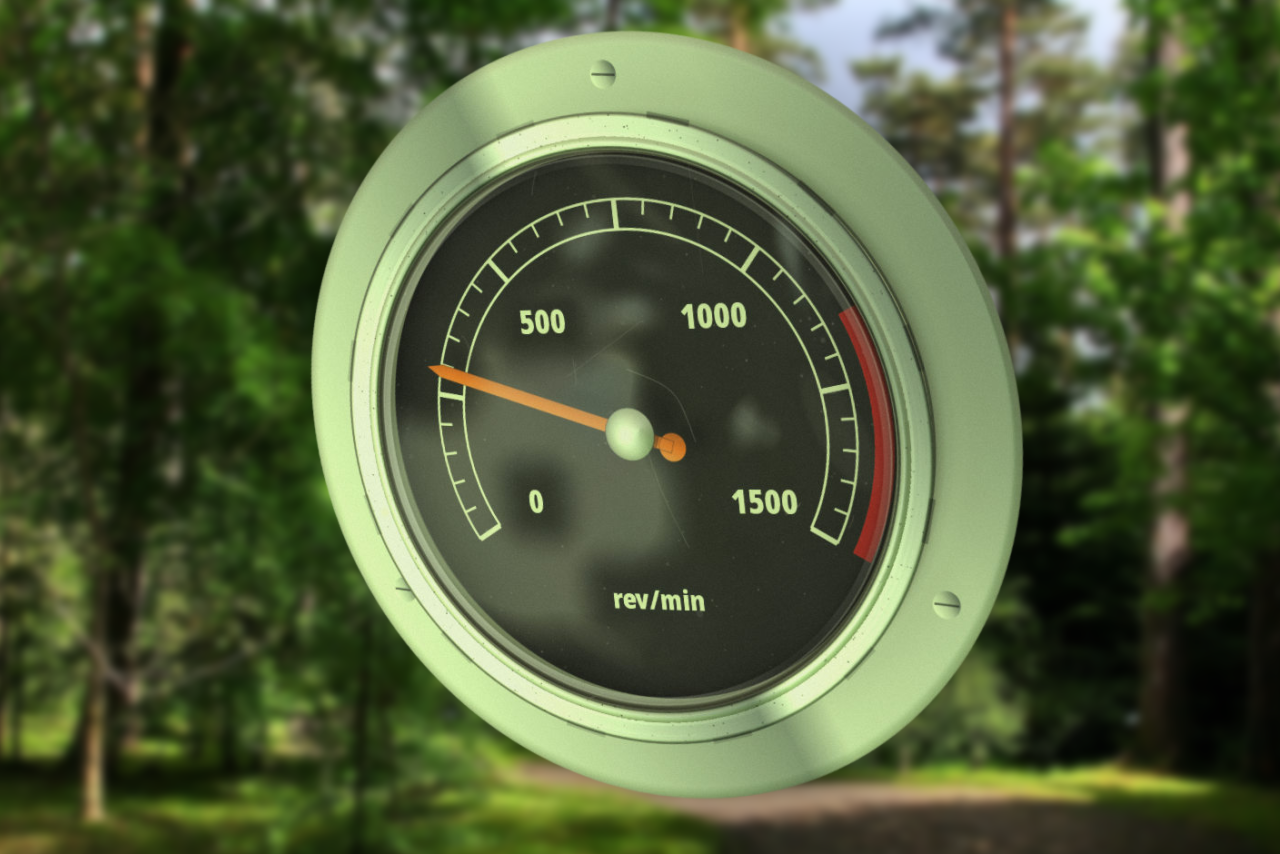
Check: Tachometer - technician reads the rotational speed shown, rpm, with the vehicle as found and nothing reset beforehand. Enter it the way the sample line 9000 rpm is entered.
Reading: 300 rpm
